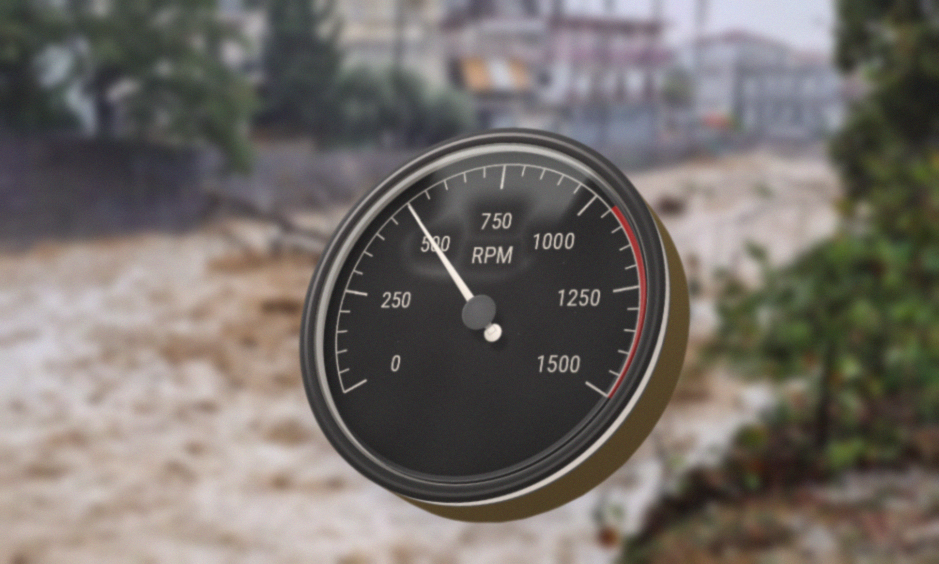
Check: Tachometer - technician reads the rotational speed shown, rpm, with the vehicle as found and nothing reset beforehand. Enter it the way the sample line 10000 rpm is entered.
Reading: 500 rpm
